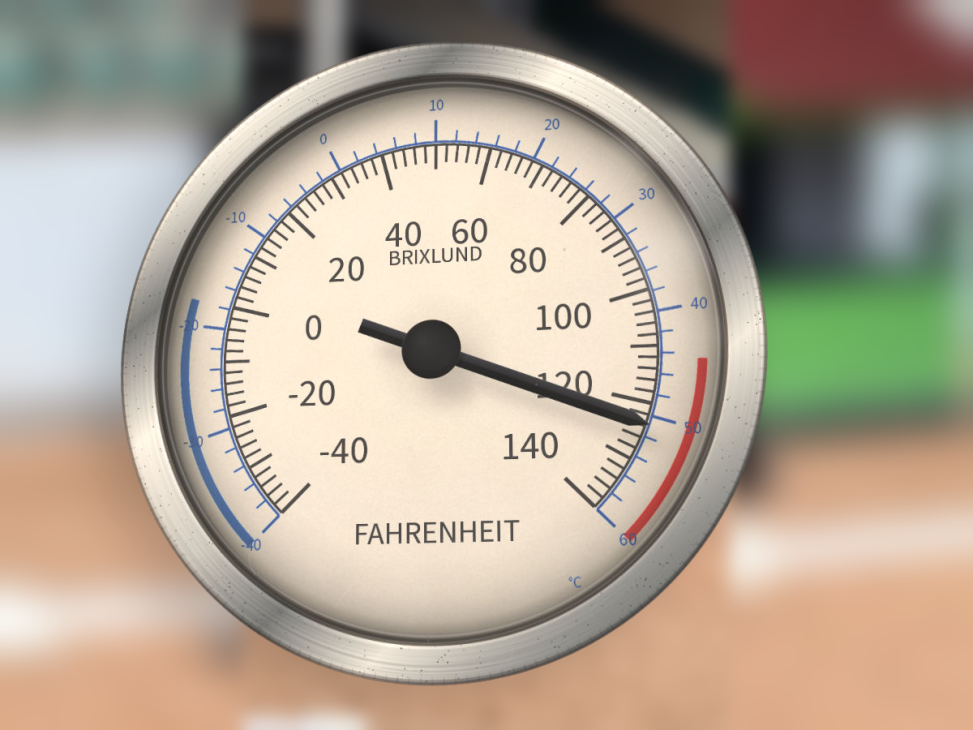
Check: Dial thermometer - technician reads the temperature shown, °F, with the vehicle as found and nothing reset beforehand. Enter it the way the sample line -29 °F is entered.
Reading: 124 °F
